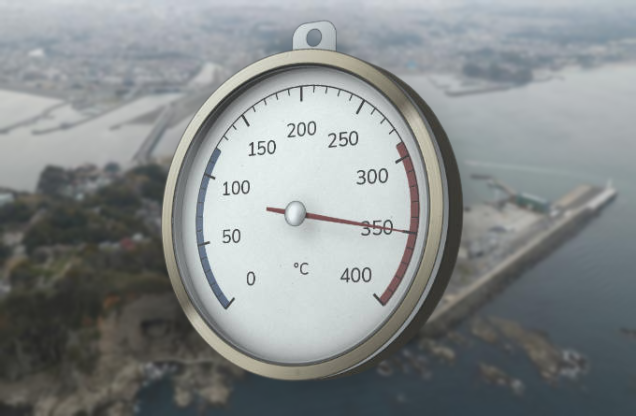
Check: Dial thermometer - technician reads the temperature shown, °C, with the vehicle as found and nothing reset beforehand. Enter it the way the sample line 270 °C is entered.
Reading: 350 °C
